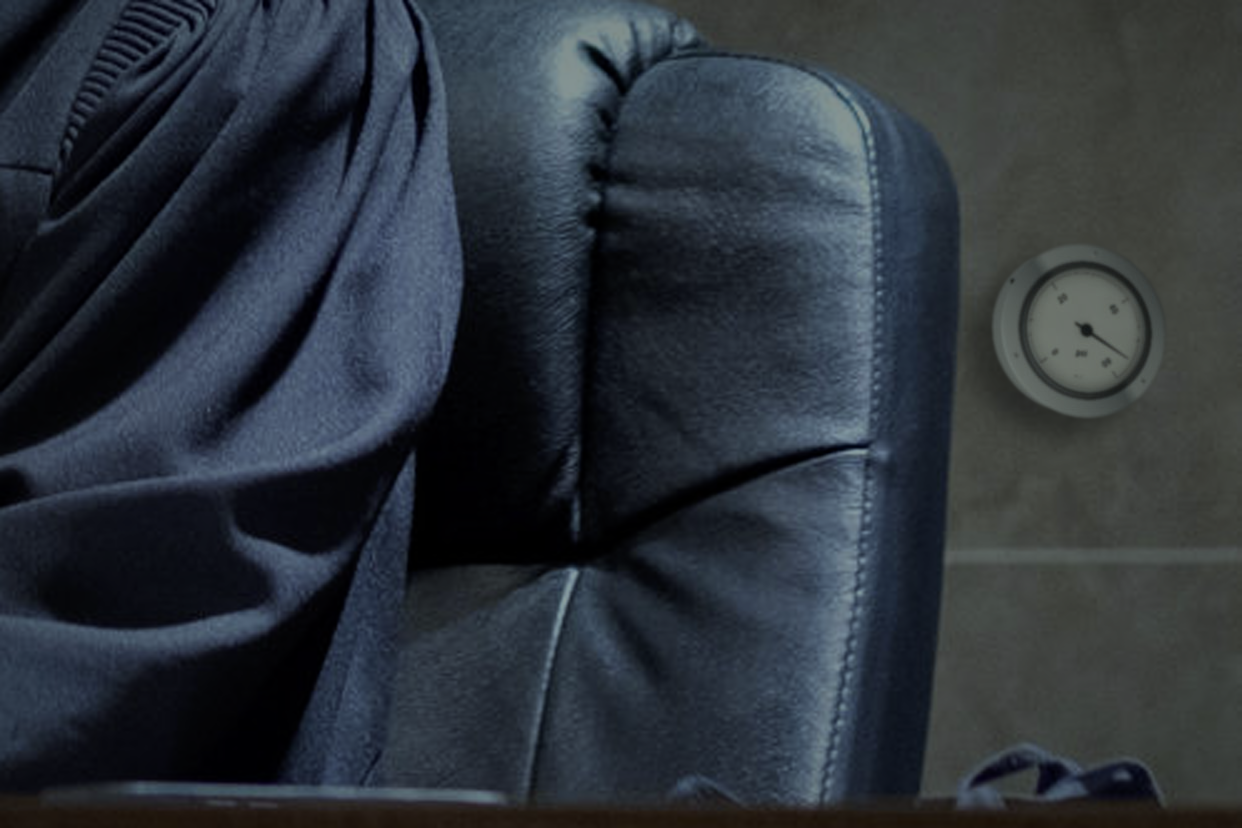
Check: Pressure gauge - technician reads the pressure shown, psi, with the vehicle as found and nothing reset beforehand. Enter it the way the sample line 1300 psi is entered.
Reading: 55 psi
